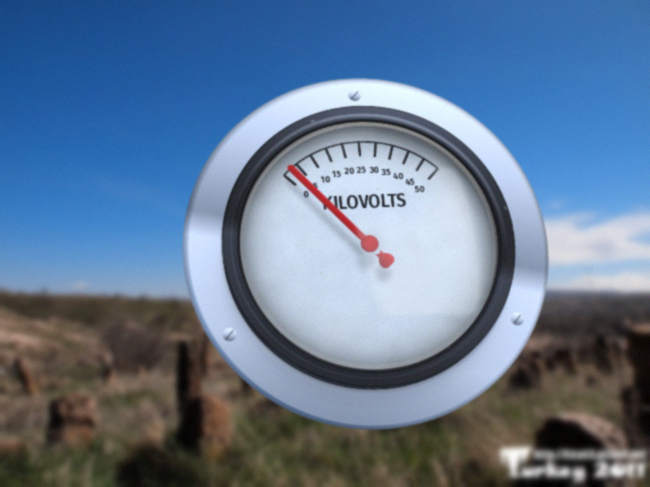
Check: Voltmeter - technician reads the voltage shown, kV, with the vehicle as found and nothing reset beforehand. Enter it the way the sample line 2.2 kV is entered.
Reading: 2.5 kV
